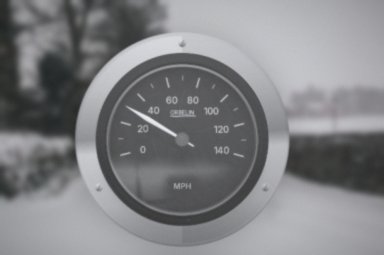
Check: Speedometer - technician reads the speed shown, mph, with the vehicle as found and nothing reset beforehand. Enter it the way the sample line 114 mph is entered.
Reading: 30 mph
